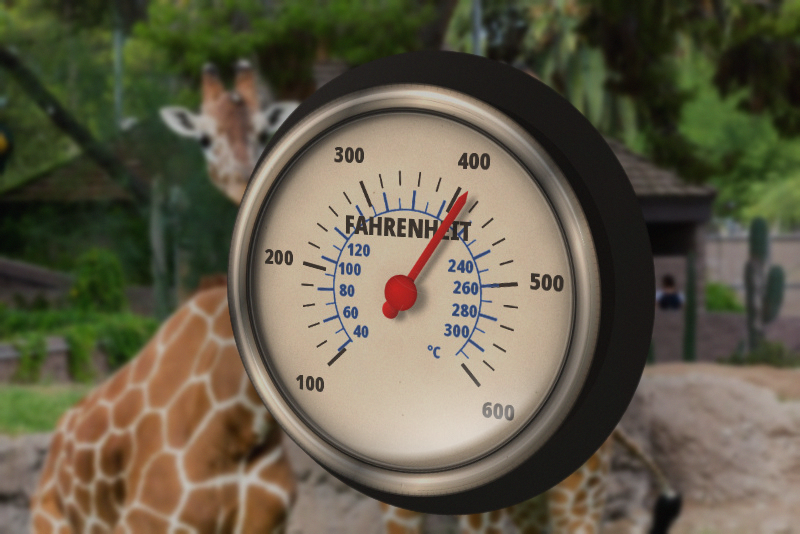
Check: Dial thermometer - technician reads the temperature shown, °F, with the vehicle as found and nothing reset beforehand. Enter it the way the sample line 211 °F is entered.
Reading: 410 °F
